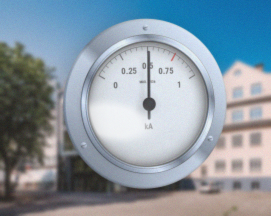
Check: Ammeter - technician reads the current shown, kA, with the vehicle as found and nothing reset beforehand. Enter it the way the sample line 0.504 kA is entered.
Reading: 0.5 kA
